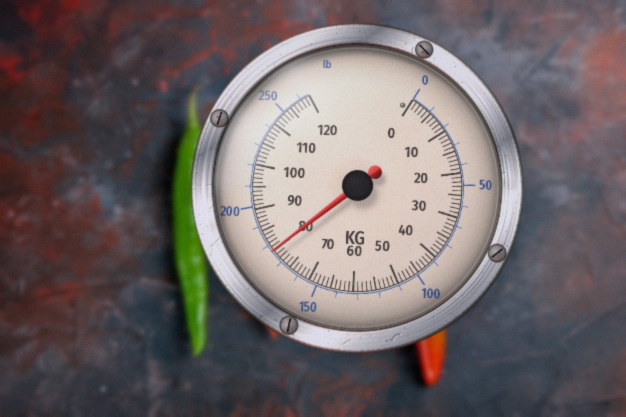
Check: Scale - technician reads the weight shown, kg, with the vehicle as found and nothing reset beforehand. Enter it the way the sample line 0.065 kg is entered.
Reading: 80 kg
